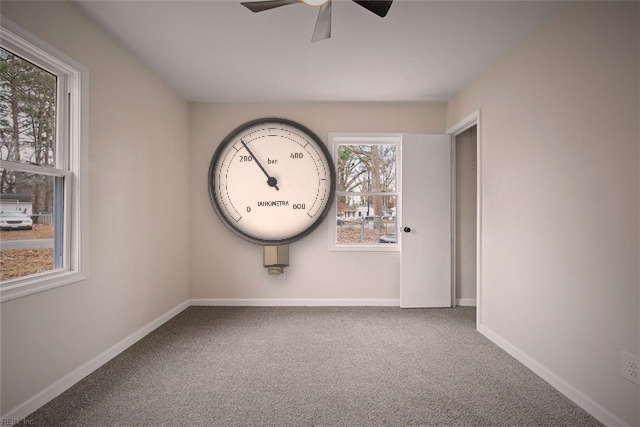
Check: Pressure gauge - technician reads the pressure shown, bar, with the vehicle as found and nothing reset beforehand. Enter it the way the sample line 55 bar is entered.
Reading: 225 bar
